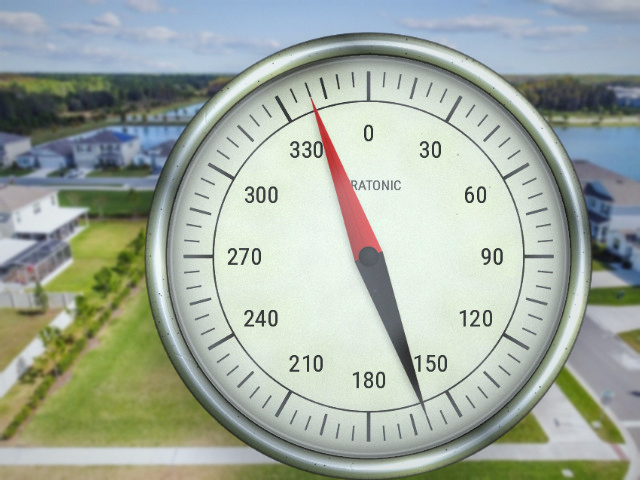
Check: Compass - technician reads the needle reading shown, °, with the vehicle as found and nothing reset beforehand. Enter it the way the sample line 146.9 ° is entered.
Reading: 340 °
